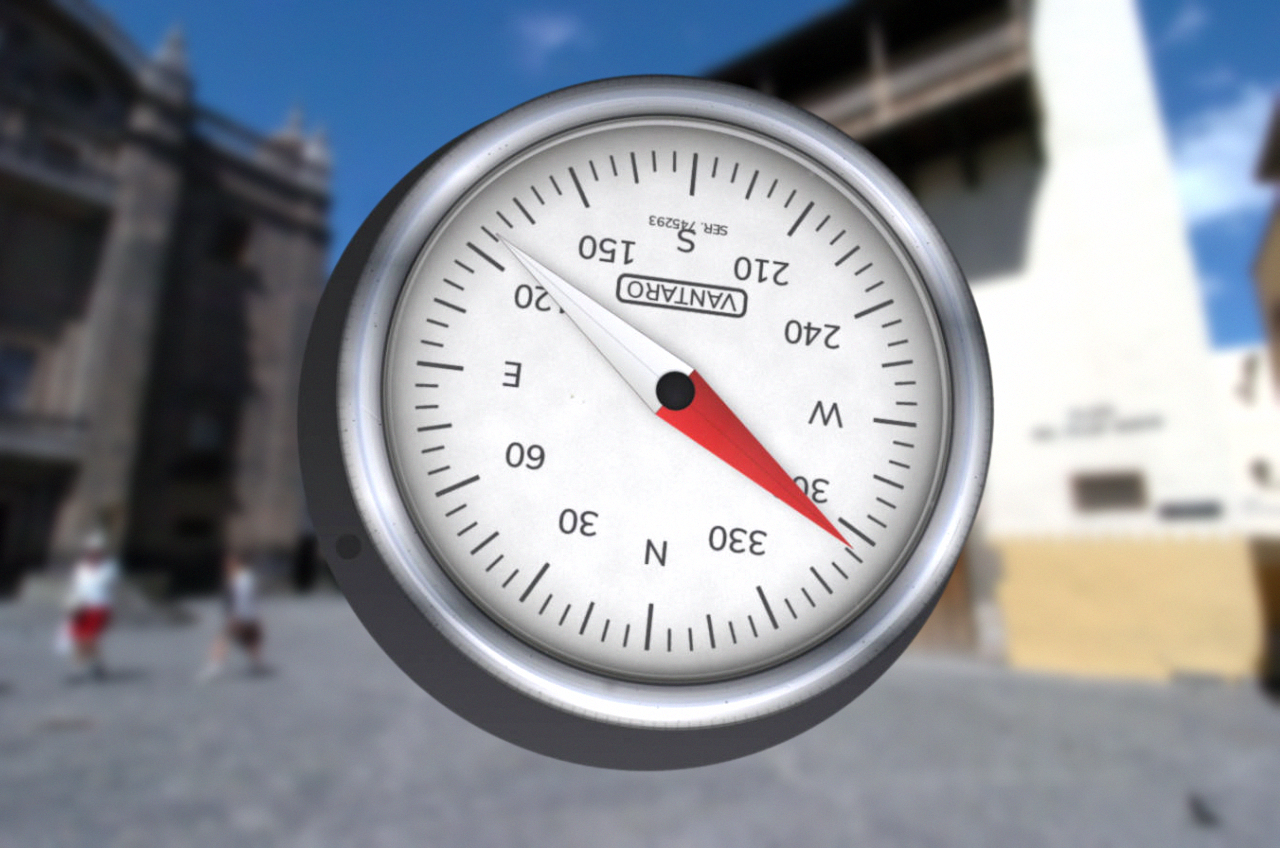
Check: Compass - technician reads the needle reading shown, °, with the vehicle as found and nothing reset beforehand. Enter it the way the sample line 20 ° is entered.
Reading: 305 °
